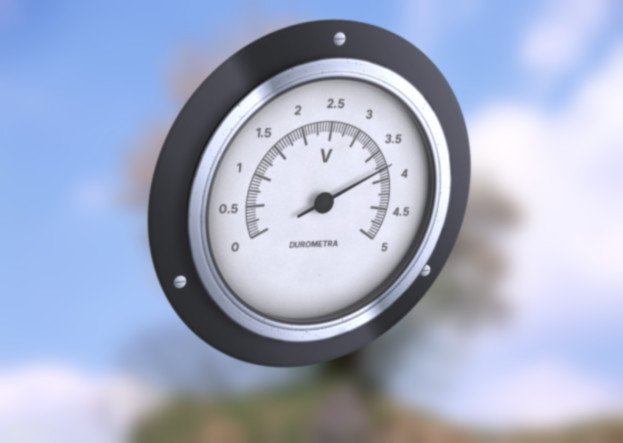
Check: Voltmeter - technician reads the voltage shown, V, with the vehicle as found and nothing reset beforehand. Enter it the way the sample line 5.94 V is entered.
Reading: 3.75 V
